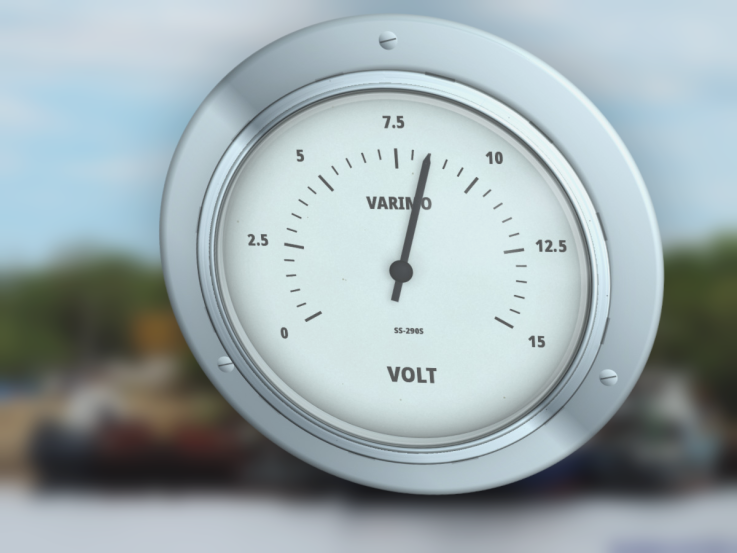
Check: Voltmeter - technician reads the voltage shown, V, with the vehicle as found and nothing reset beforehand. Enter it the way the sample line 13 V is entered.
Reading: 8.5 V
